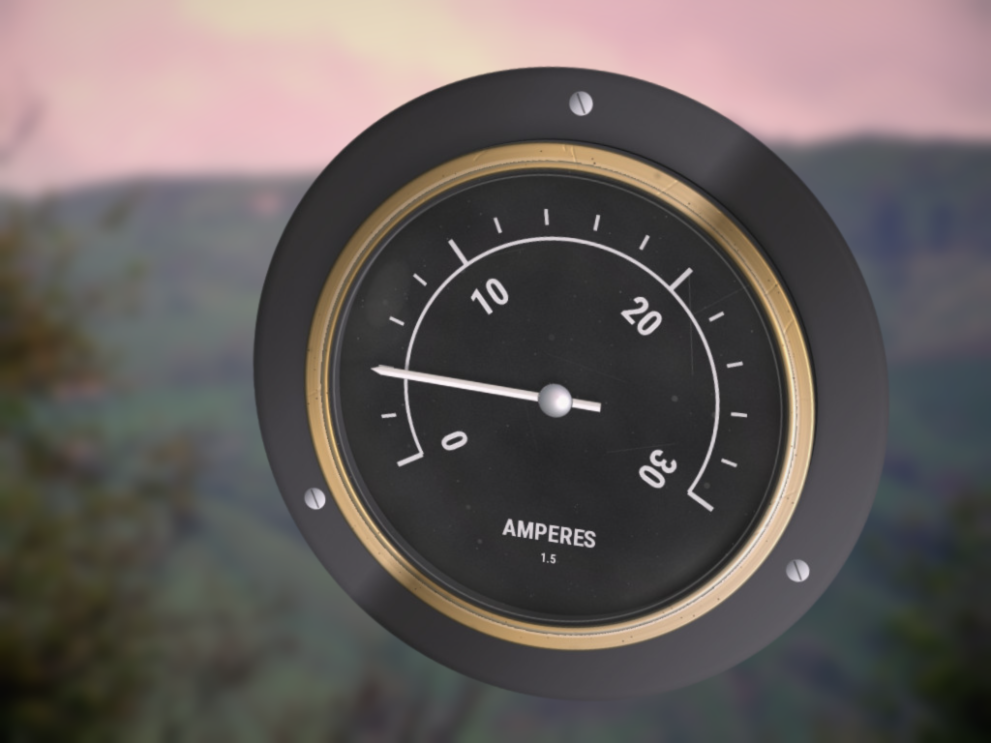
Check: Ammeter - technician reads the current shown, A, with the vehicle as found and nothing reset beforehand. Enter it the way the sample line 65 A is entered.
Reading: 4 A
